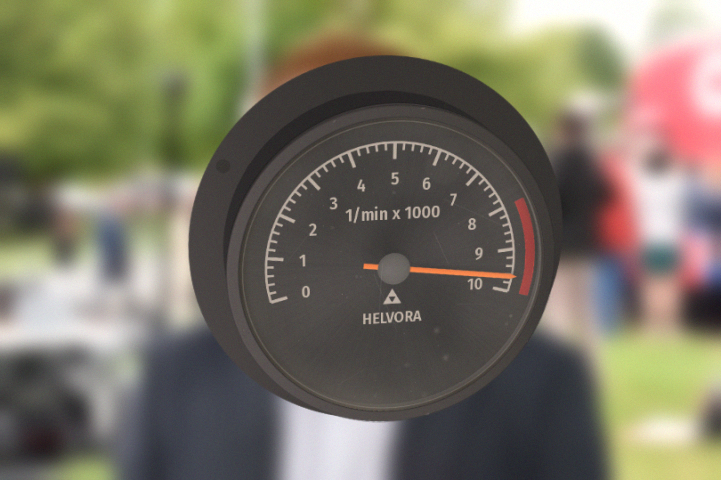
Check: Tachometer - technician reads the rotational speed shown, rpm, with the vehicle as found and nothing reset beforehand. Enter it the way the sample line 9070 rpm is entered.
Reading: 9600 rpm
